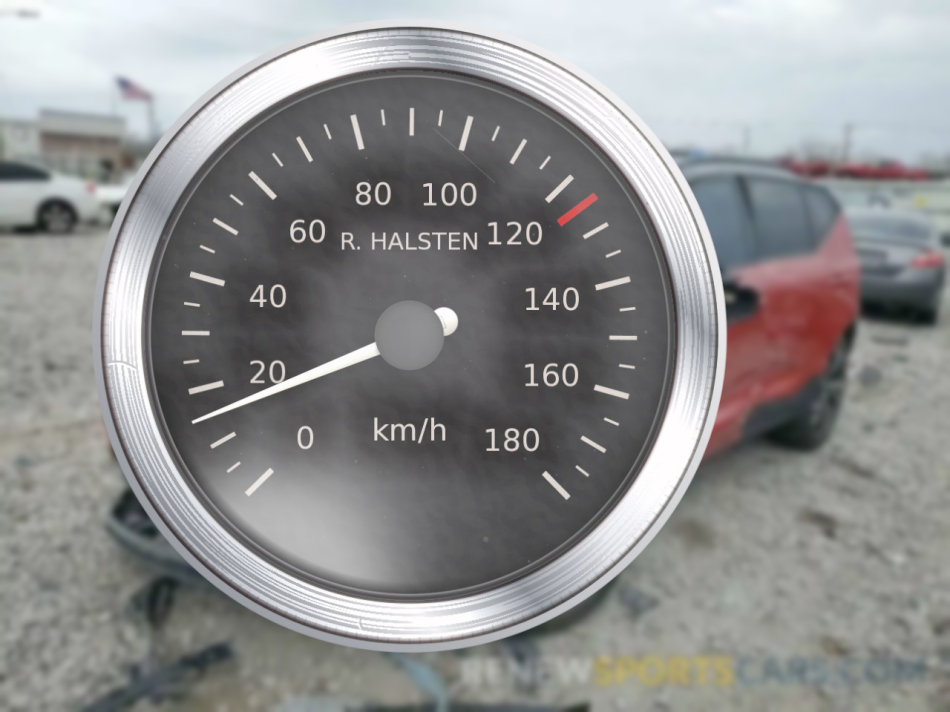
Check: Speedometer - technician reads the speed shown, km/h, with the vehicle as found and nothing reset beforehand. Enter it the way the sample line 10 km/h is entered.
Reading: 15 km/h
